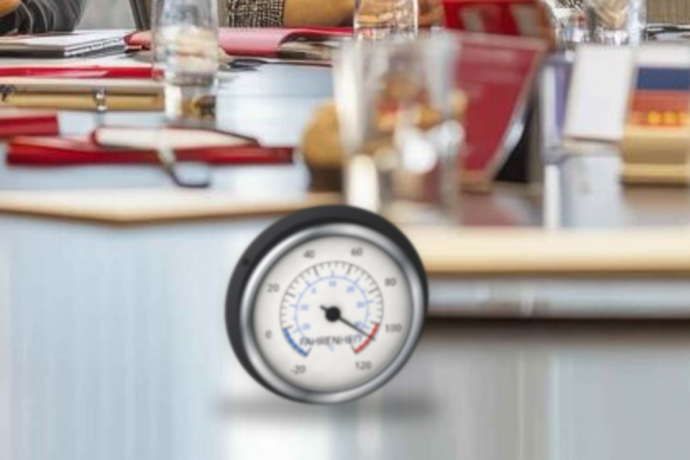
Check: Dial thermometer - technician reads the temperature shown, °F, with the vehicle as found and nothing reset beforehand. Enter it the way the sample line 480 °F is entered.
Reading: 108 °F
